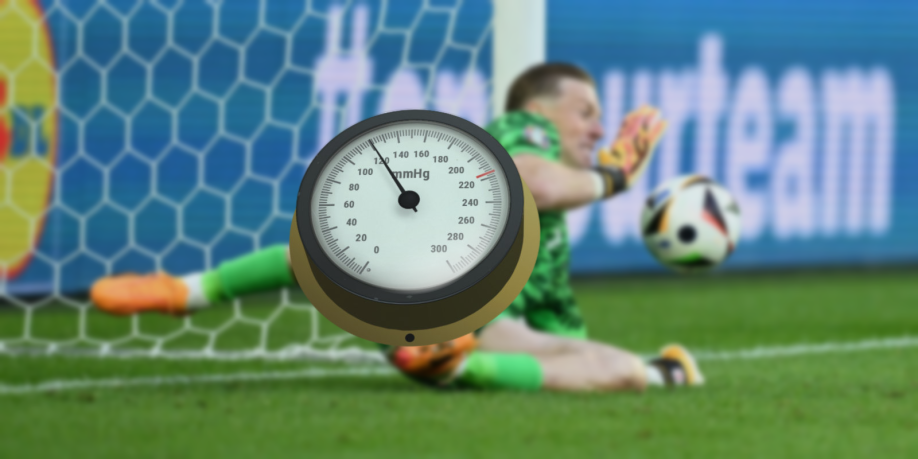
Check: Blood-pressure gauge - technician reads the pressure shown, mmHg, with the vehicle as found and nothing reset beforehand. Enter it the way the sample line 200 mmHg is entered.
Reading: 120 mmHg
